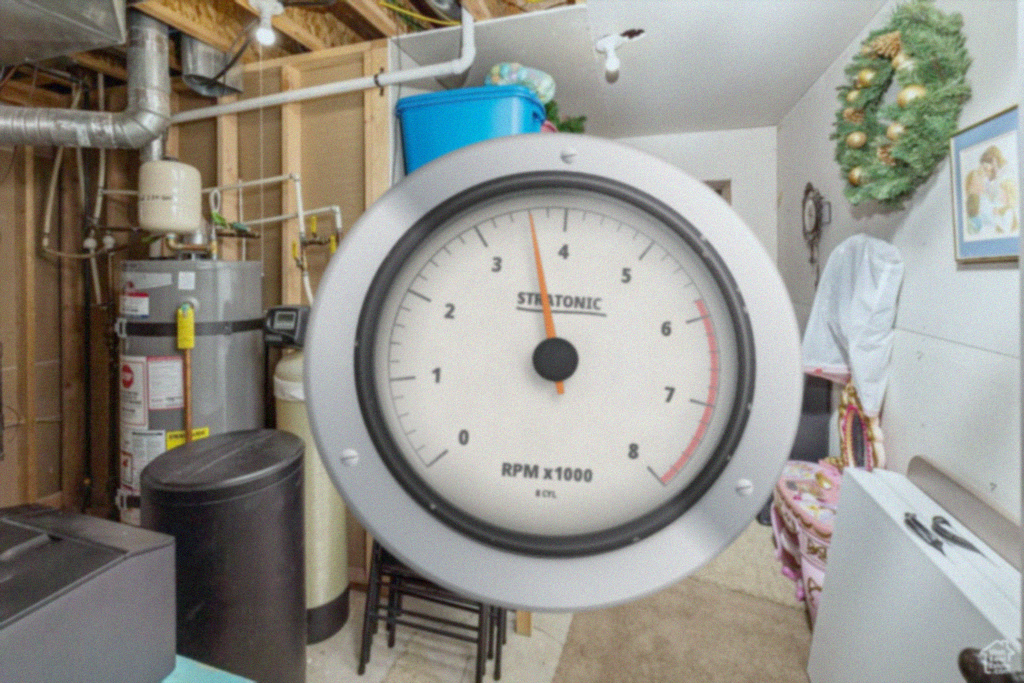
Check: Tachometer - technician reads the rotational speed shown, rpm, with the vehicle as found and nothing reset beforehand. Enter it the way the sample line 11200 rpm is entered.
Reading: 3600 rpm
